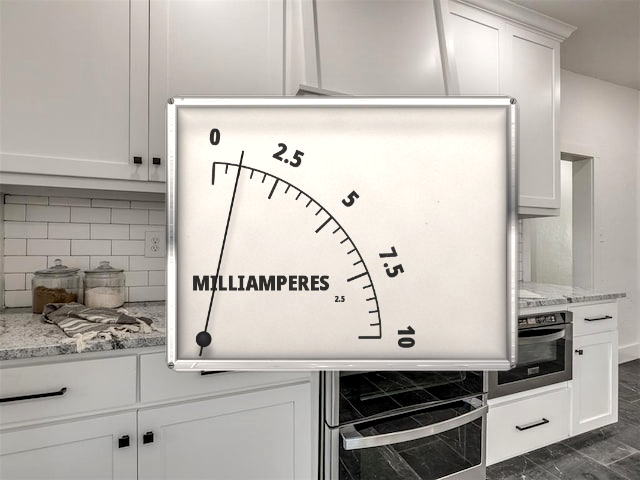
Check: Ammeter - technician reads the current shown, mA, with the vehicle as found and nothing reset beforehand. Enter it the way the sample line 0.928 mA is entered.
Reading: 1 mA
